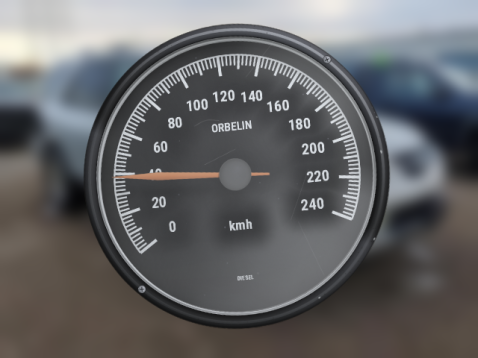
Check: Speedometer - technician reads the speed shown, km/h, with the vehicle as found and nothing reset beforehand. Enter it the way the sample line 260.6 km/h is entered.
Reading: 38 km/h
